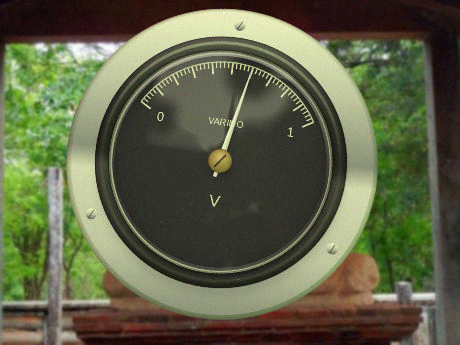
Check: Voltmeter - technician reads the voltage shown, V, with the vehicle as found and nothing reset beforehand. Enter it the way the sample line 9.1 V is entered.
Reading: 0.6 V
